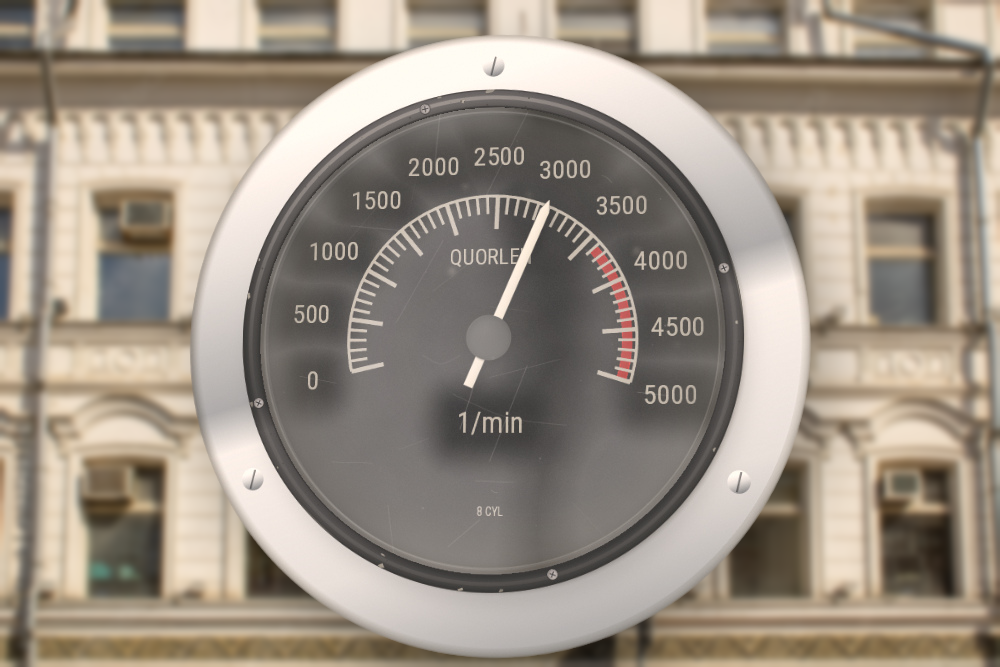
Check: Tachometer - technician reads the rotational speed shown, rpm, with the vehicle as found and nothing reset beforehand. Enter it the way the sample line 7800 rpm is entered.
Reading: 3000 rpm
